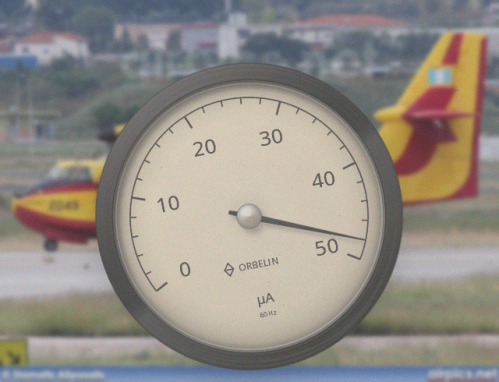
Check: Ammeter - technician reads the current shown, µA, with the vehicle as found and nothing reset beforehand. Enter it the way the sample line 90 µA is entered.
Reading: 48 µA
